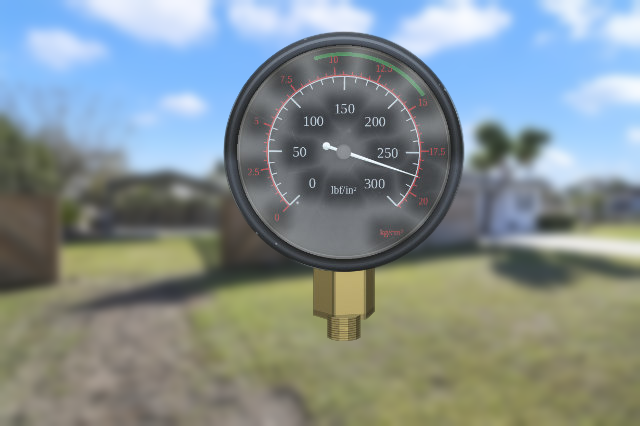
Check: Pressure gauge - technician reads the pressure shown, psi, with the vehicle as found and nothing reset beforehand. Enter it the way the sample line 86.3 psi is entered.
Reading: 270 psi
